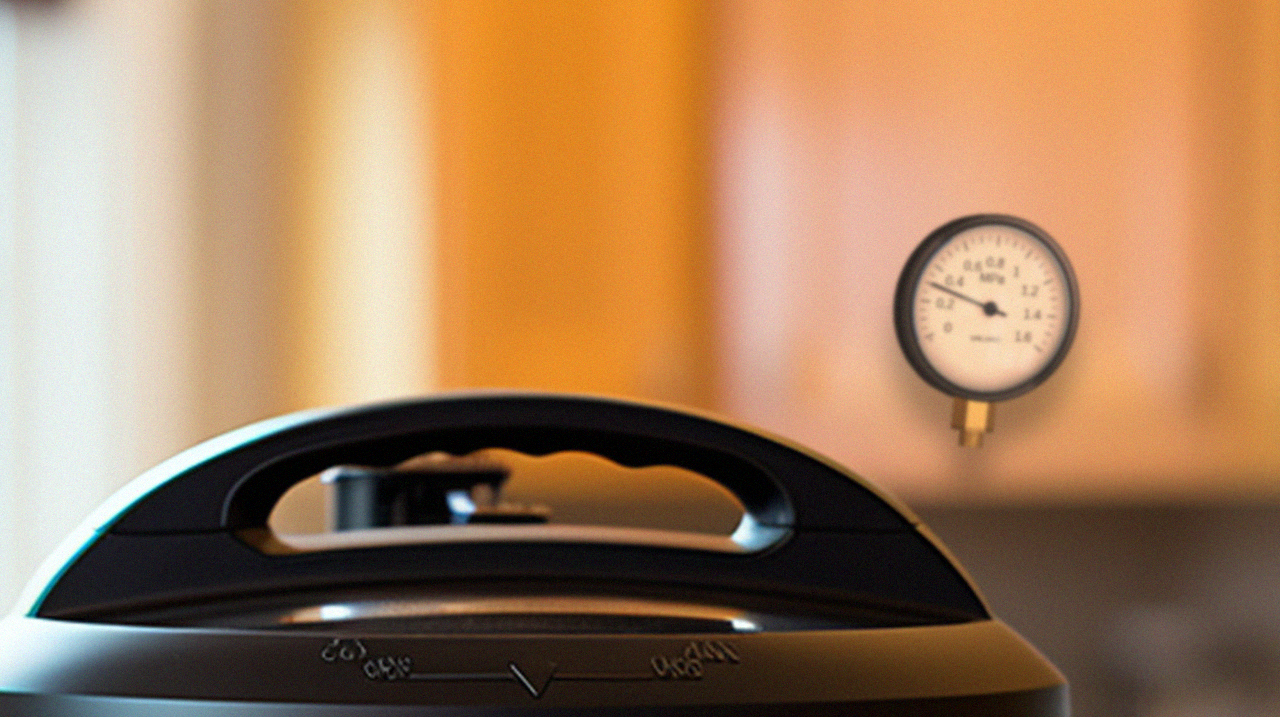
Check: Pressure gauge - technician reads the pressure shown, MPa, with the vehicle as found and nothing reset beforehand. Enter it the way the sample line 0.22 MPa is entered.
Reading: 0.3 MPa
